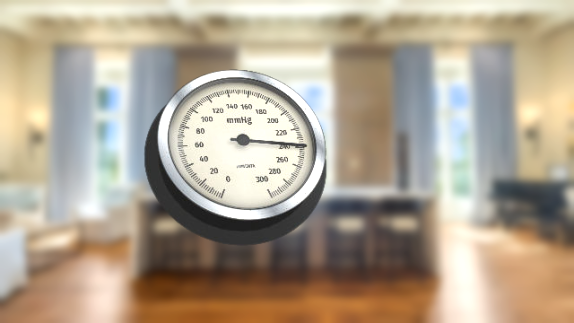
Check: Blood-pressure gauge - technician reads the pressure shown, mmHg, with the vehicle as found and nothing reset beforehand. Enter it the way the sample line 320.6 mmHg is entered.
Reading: 240 mmHg
